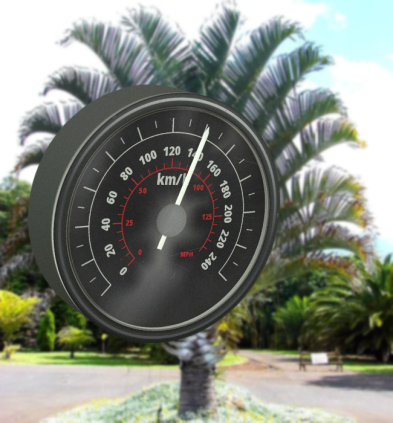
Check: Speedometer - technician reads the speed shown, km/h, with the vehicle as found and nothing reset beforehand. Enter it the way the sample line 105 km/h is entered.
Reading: 140 km/h
